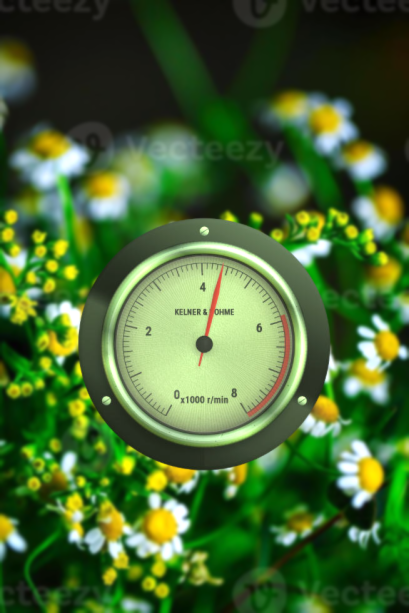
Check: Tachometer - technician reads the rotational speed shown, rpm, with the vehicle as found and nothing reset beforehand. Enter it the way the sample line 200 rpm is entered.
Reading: 4400 rpm
